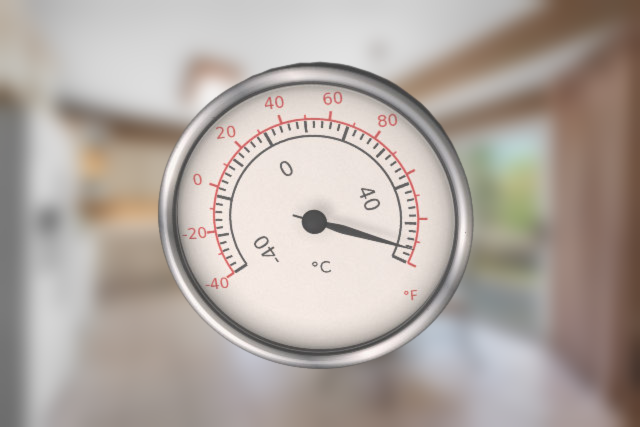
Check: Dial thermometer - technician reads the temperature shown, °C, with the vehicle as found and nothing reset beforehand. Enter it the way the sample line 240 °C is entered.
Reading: 56 °C
